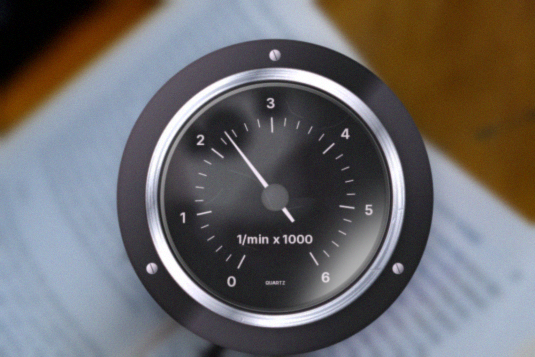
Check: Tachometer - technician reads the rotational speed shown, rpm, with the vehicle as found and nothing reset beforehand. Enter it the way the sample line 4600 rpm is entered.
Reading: 2300 rpm
